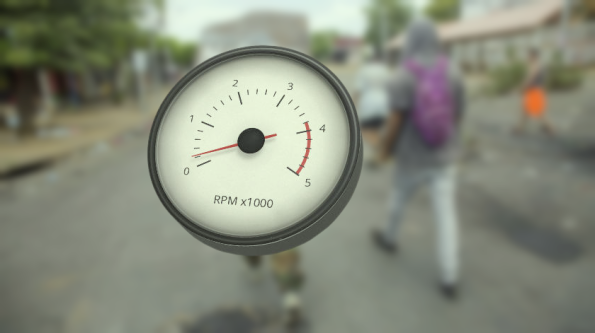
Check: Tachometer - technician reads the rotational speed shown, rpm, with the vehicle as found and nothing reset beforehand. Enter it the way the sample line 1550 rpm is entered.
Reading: 200 rpm
